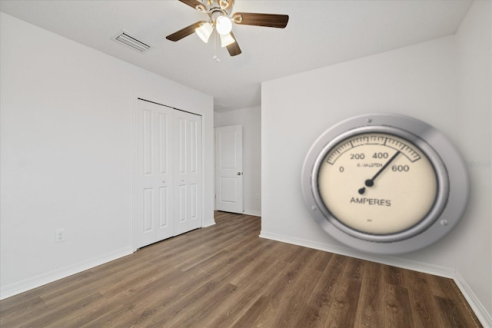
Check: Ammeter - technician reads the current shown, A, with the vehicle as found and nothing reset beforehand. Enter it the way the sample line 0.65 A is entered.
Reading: 500 A
